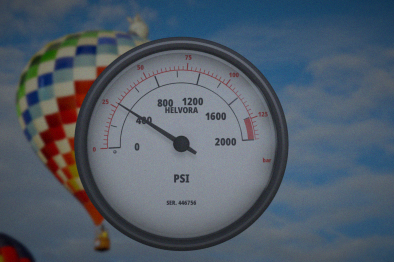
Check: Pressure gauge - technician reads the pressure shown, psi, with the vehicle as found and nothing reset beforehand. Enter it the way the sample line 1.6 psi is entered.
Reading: 400 psi
